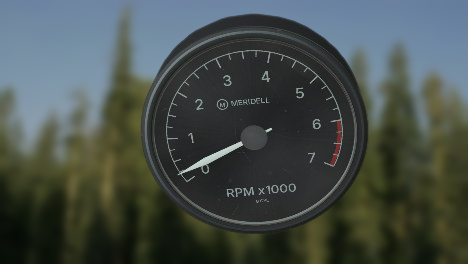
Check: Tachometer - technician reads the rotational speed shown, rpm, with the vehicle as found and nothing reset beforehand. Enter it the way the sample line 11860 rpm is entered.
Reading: 250 rpm
